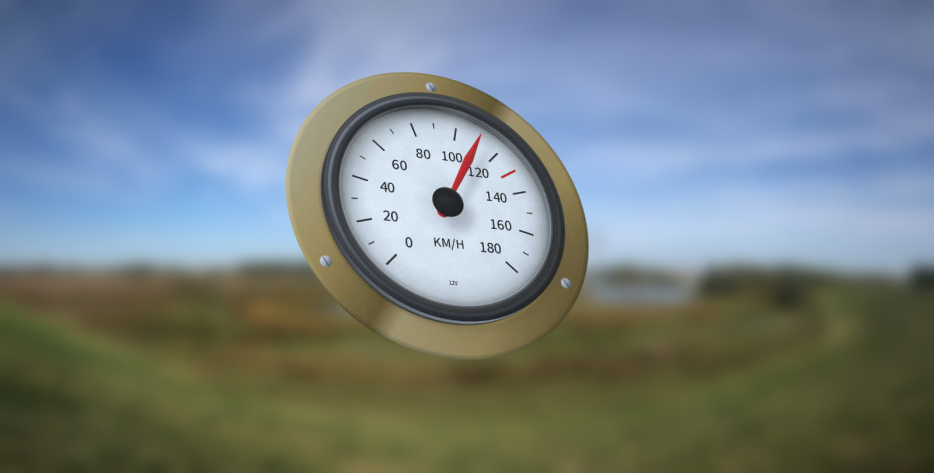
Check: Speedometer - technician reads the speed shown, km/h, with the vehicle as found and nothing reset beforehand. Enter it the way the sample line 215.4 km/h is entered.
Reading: 110 km/h
